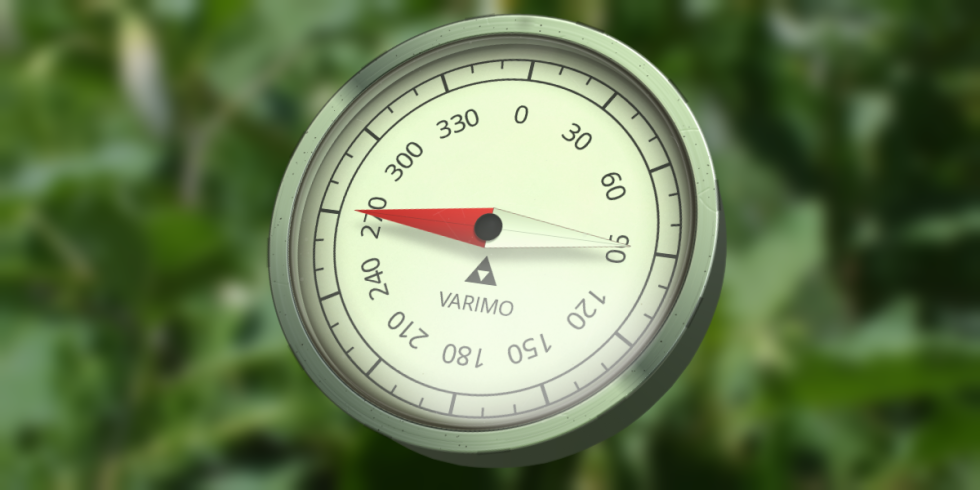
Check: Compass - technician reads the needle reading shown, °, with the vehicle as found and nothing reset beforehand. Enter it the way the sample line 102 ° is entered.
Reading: 270 °
